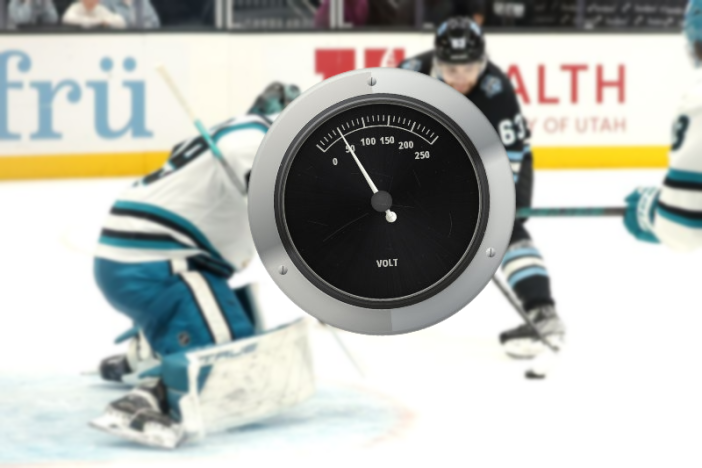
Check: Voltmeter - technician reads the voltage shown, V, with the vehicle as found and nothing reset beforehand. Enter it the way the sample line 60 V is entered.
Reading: 50 V
